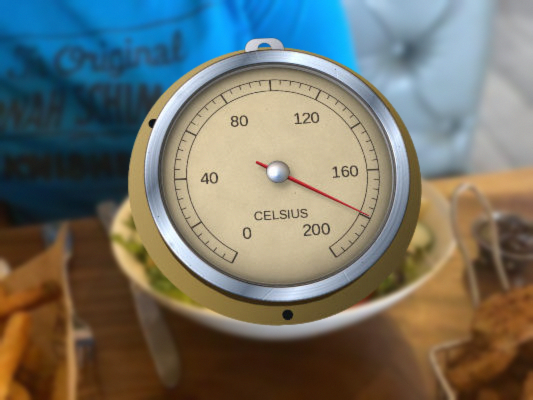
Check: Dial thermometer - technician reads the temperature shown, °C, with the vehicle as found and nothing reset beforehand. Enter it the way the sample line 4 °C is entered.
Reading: 180 °C
